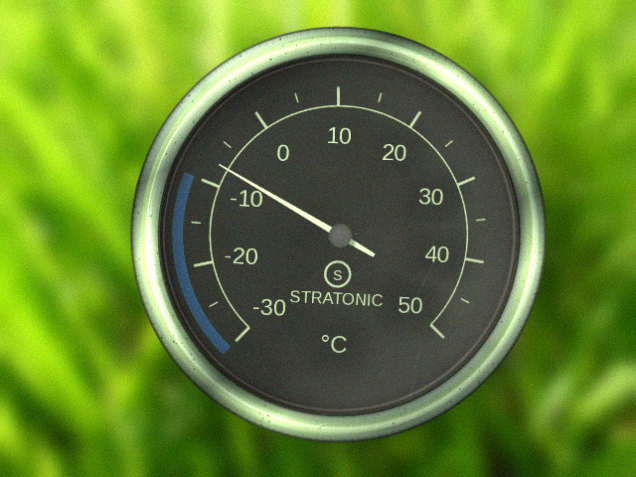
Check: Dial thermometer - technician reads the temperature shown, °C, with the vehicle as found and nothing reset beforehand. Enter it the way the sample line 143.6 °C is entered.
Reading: -7.5 °C
